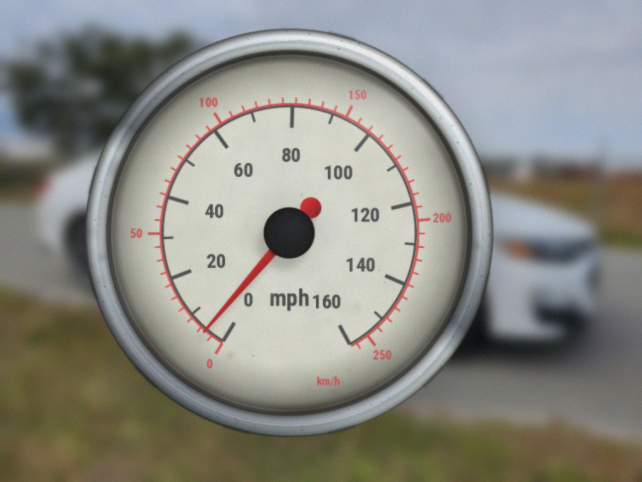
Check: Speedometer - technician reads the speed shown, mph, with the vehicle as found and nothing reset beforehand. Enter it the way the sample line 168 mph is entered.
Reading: 5 mph
